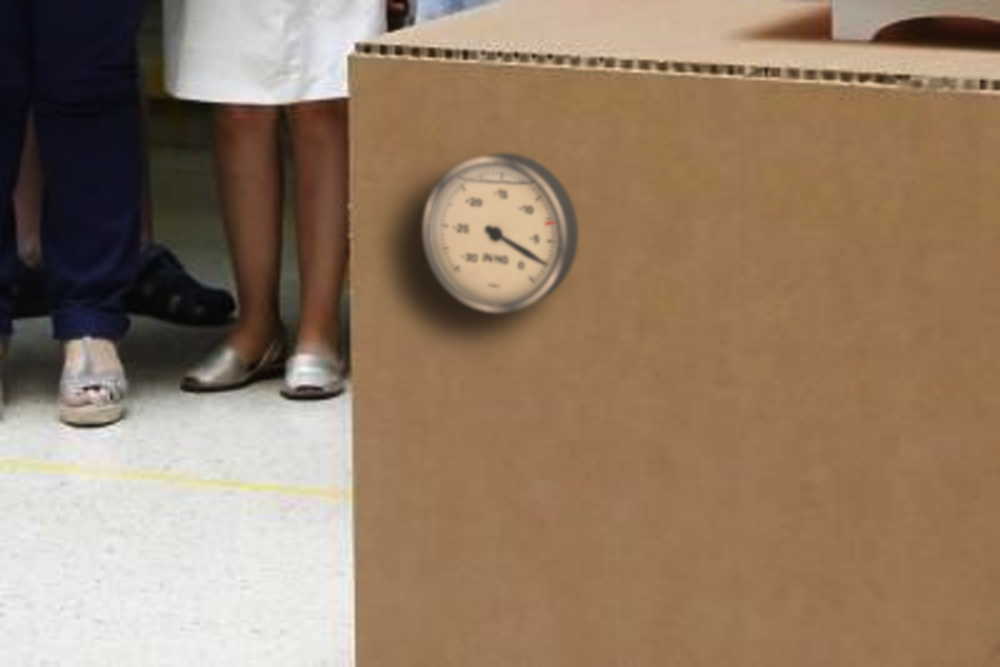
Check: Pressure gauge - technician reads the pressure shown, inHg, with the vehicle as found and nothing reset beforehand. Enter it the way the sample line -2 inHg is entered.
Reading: -2.5 inHg
